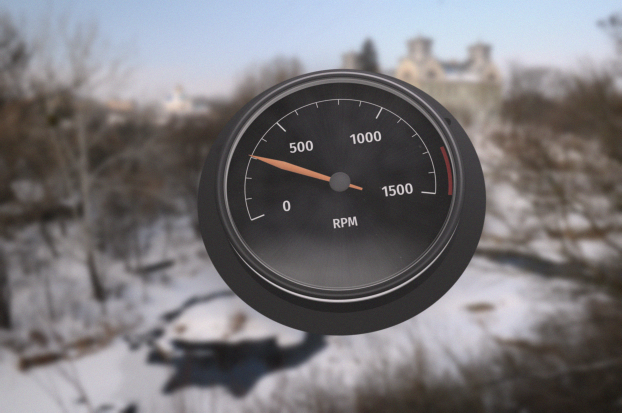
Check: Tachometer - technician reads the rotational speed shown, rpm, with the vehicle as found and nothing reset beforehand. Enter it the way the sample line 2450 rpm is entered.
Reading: 300 rpm
